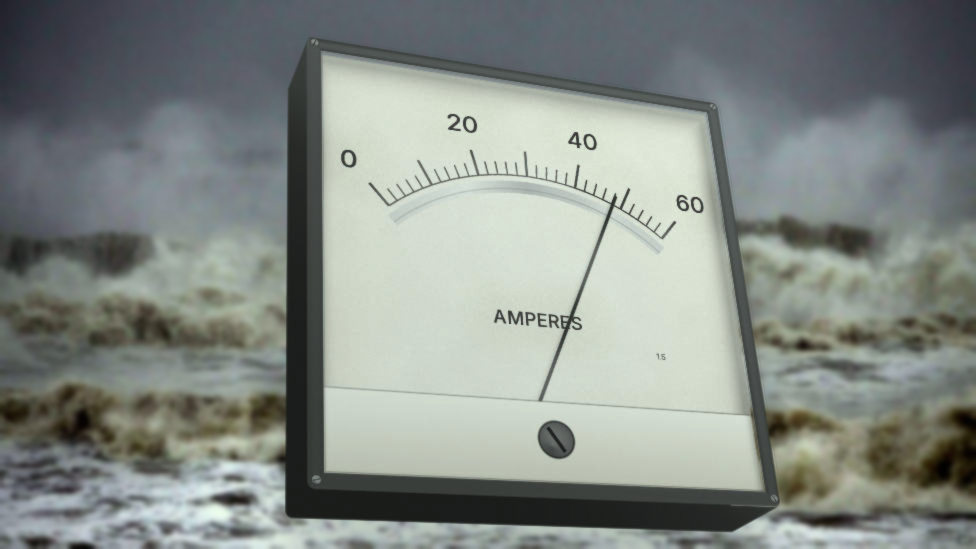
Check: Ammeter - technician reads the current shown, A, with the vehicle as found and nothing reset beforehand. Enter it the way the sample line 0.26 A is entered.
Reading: 48 A
